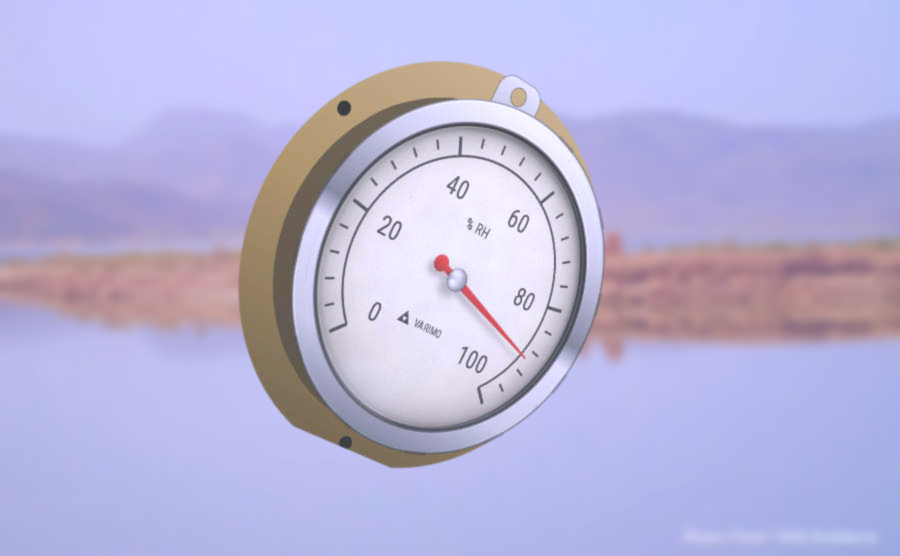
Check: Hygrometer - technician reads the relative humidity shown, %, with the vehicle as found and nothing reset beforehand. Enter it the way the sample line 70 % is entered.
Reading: 90 %
